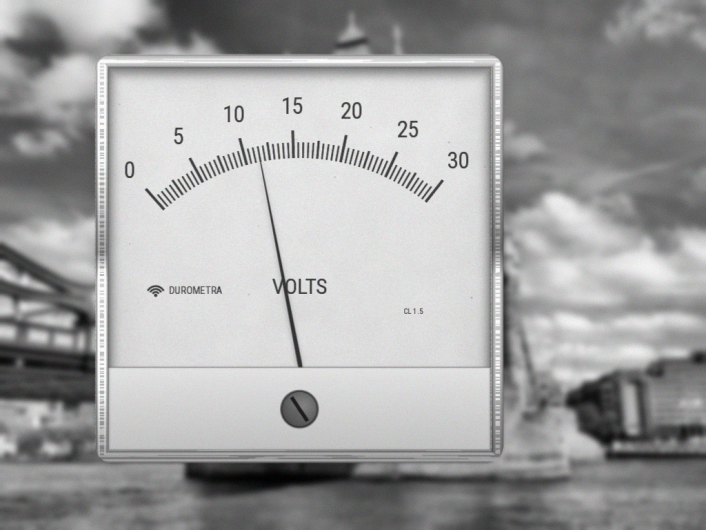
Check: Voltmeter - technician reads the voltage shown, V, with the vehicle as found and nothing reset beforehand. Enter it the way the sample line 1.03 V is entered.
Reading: 11.5 V
